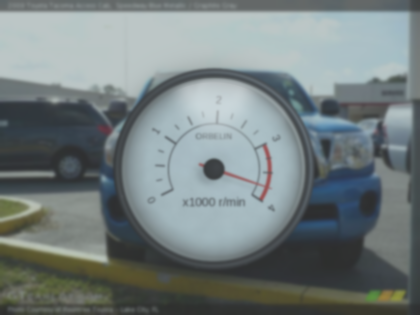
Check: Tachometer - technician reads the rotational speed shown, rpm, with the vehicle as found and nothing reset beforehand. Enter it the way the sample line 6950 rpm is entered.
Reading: 3750 rpm
